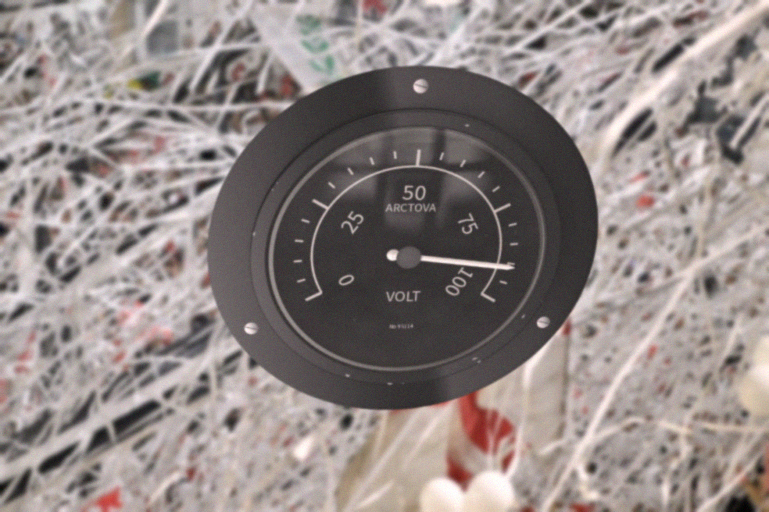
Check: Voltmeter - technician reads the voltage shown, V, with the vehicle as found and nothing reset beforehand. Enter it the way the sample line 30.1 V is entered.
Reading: 90 V
